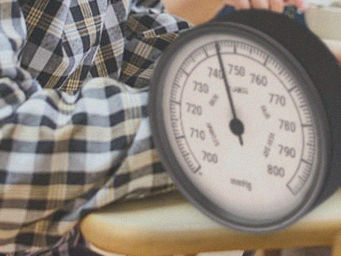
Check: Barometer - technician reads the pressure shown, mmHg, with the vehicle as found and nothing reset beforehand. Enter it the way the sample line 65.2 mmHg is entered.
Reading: 745 mmHg
